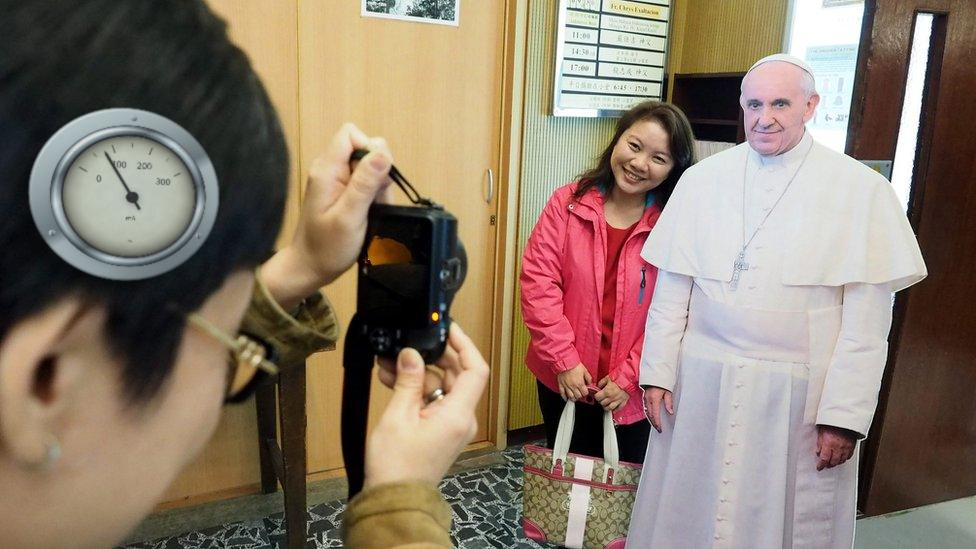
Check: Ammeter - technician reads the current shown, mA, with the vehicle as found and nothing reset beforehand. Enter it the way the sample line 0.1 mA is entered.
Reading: 75 mA
